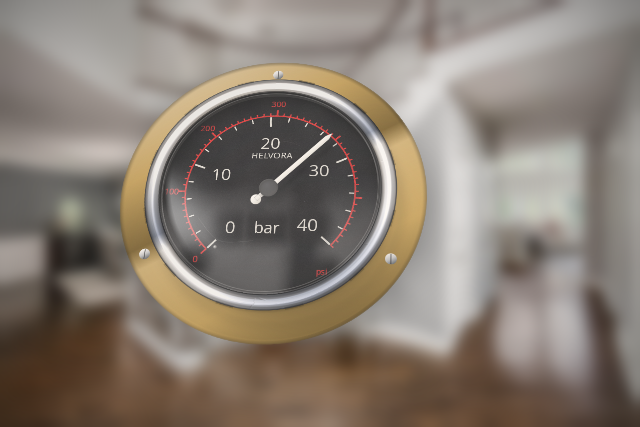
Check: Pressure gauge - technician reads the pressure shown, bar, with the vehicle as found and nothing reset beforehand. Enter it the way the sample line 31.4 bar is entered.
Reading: 27 bar
